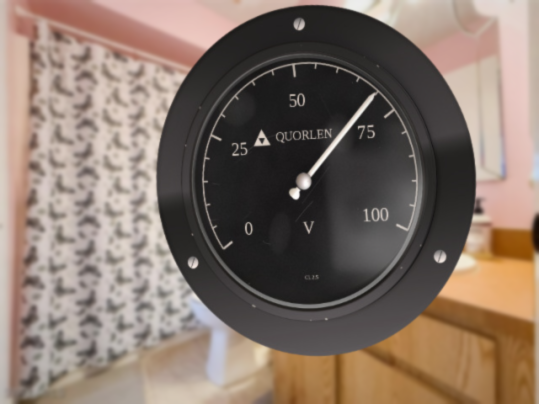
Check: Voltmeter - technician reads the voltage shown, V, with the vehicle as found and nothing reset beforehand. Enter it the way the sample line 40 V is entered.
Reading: 70 V
